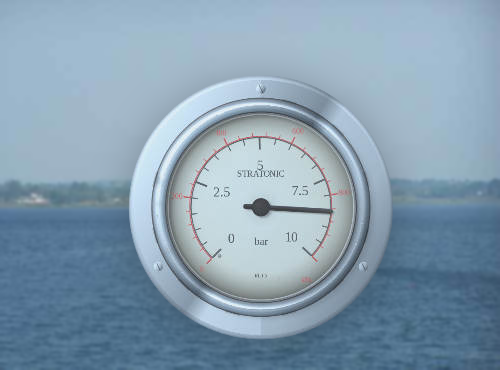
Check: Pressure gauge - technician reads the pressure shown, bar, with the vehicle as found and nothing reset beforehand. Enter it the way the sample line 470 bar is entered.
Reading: 8.5 bar
